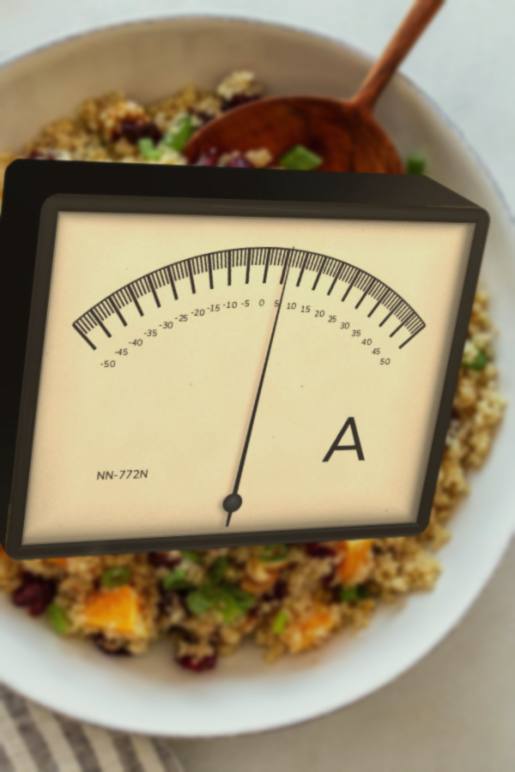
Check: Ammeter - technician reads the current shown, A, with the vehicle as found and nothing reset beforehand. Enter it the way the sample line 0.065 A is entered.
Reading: 5 A
